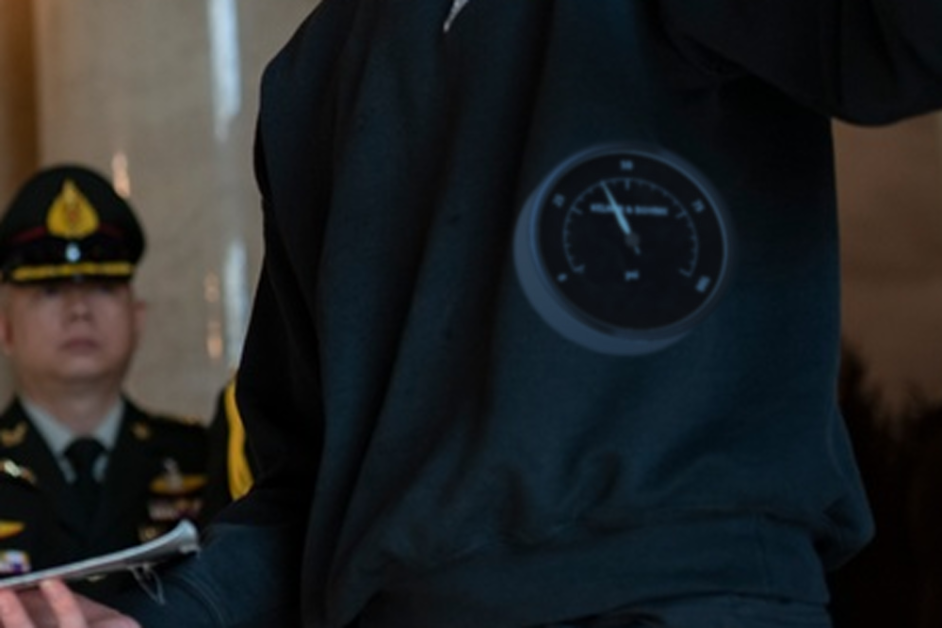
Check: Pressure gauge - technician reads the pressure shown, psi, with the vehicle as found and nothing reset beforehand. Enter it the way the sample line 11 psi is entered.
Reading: 40 psi
